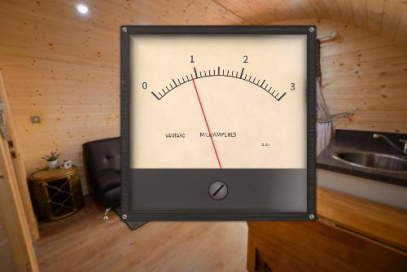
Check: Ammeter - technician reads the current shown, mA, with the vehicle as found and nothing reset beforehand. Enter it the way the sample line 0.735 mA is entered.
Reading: 0.9 mA
